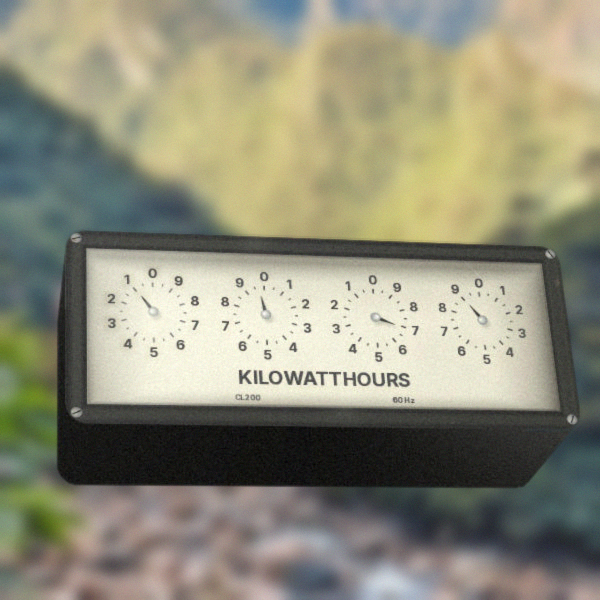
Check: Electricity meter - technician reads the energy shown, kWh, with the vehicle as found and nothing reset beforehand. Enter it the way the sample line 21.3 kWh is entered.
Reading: 969 kWh
